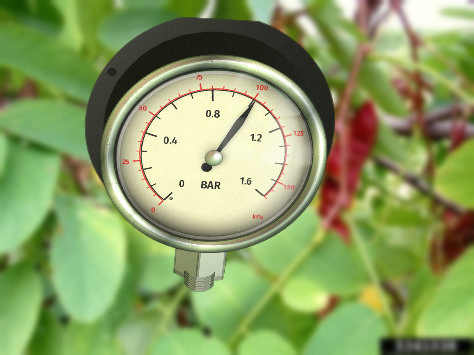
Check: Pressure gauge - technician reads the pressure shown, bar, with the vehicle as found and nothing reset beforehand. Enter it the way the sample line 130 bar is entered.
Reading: 1 bar
